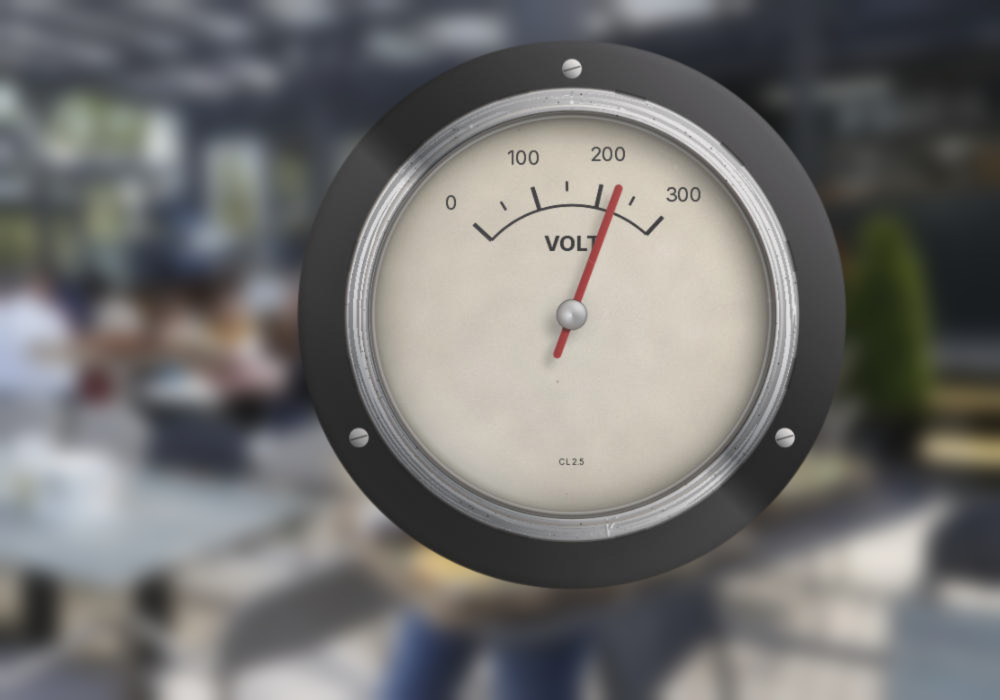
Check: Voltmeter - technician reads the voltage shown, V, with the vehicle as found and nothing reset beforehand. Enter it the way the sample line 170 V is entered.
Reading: 225 V
